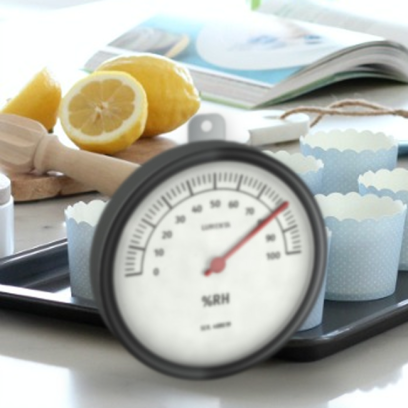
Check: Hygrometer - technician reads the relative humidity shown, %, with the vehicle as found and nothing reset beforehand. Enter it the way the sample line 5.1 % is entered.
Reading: 80 %
